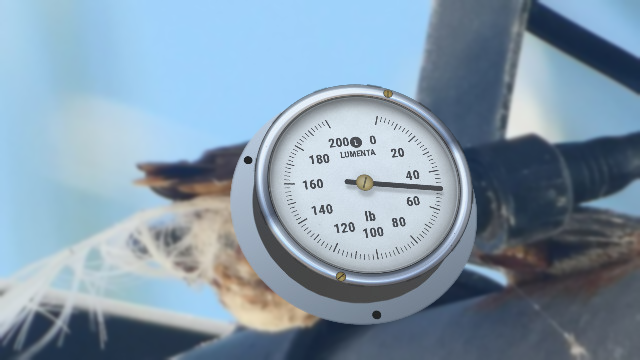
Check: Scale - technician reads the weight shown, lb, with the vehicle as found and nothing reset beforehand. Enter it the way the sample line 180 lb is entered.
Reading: 50 lb
